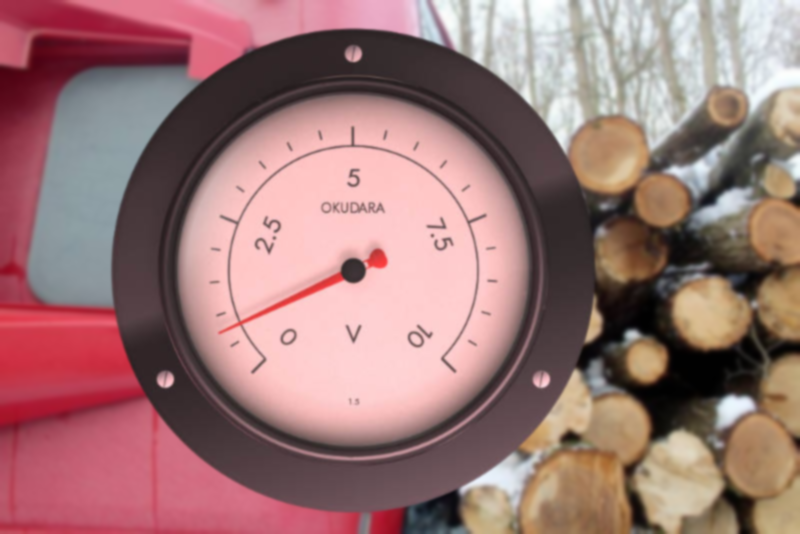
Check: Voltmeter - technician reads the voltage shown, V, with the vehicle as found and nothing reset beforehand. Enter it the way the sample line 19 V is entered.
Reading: 0.75 V
